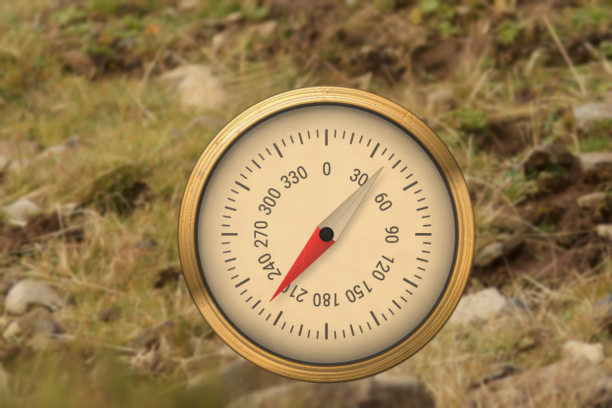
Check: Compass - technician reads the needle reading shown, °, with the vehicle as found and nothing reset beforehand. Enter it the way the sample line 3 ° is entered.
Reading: 220 °
